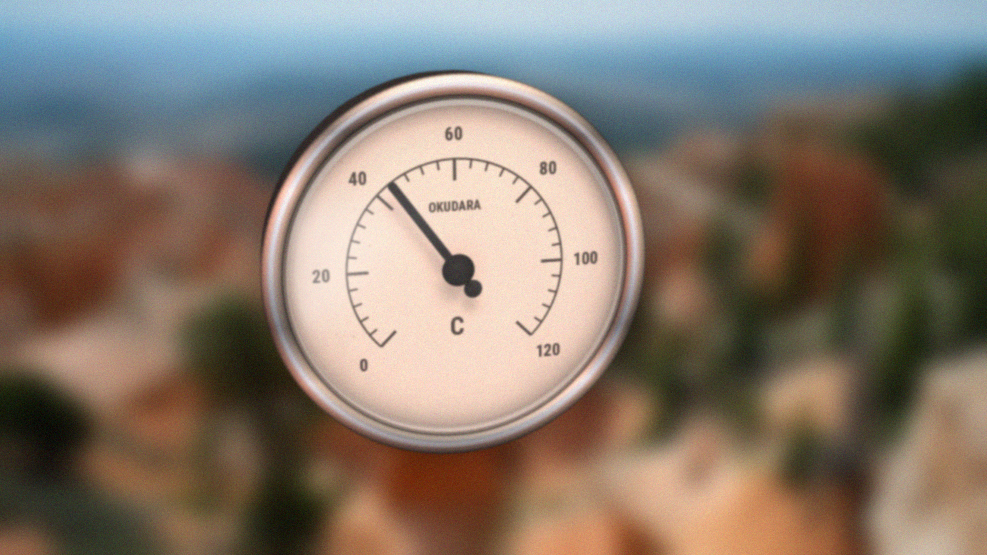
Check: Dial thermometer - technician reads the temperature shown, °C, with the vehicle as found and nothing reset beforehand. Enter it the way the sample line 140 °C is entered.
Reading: 44 °C
